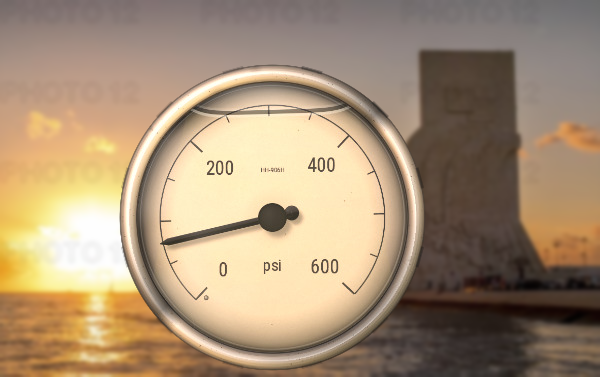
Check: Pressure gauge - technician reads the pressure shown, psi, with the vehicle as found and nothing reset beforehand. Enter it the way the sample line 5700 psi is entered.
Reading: 75 psi
